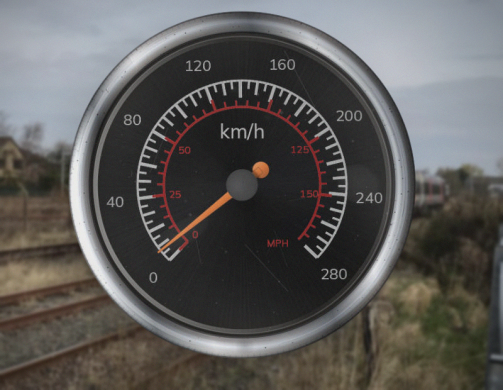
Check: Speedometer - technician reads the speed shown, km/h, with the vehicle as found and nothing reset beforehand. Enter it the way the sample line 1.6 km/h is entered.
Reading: 7.5 km/h
